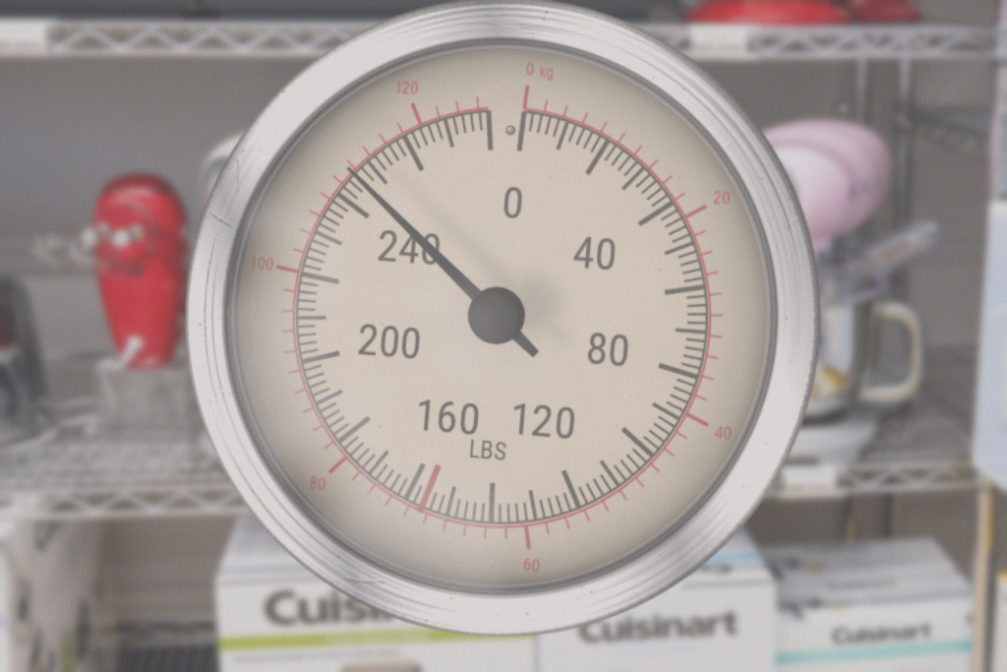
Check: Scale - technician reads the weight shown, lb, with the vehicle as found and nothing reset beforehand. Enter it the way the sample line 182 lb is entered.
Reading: 246 lb
